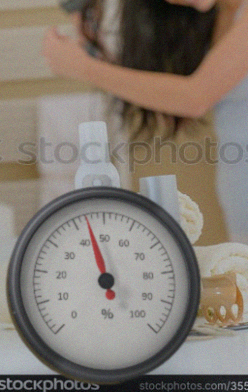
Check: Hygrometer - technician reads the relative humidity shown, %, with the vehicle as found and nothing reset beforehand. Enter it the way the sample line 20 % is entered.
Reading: 44 %
